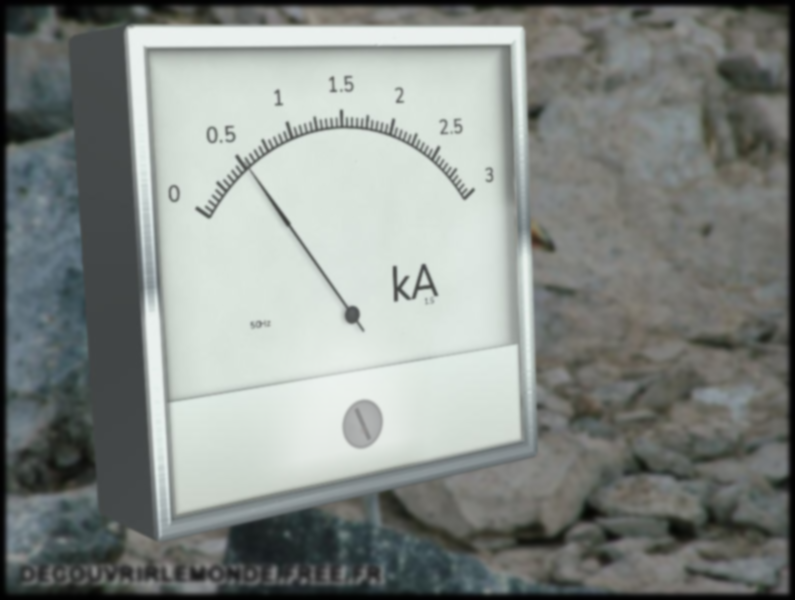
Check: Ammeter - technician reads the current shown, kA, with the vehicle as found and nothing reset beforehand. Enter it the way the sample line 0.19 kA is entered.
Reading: 0.5 kA
